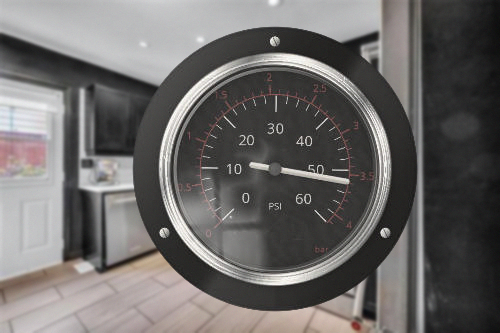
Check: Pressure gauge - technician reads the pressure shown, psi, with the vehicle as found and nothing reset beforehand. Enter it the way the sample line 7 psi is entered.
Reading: 52 psi
